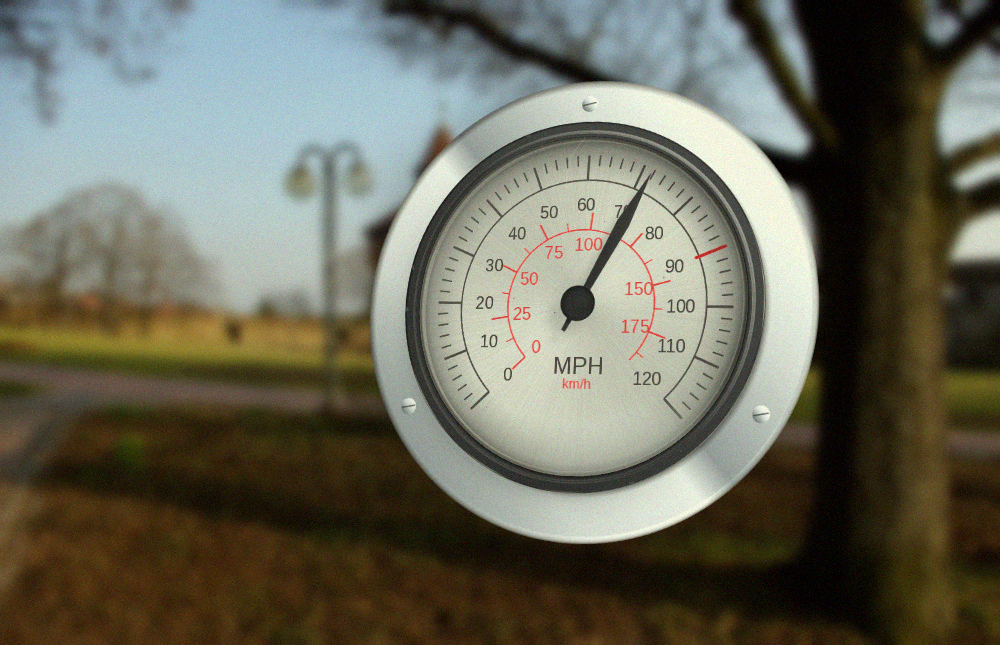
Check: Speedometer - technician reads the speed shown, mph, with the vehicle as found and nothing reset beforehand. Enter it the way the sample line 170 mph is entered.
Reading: 72 mph
